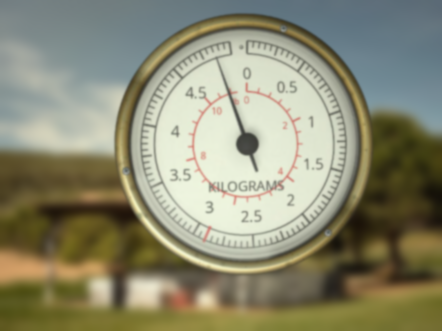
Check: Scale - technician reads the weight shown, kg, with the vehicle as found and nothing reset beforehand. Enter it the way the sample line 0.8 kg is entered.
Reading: 4.85 kg
